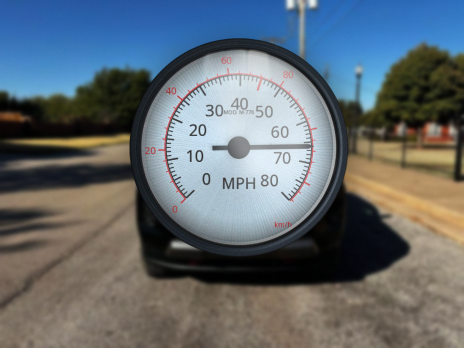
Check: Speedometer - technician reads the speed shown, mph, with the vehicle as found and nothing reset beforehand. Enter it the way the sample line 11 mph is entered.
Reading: 66 mph
